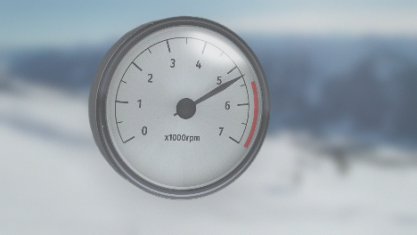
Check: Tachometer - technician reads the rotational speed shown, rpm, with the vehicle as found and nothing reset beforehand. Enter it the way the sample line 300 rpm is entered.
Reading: 5250 rpm
